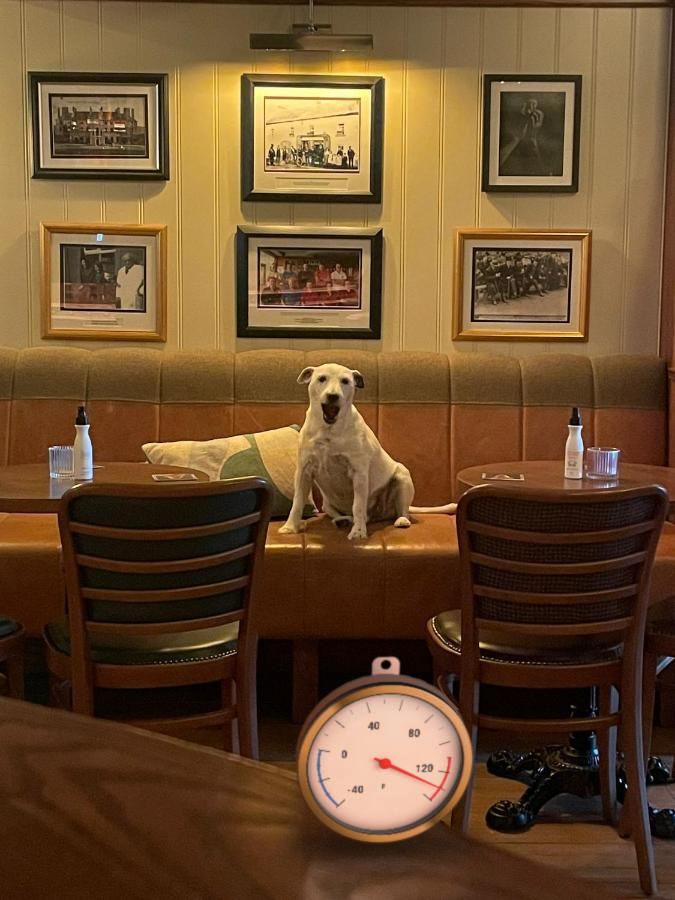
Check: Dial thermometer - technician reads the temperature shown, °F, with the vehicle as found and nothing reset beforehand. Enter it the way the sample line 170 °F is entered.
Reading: 130 °F
